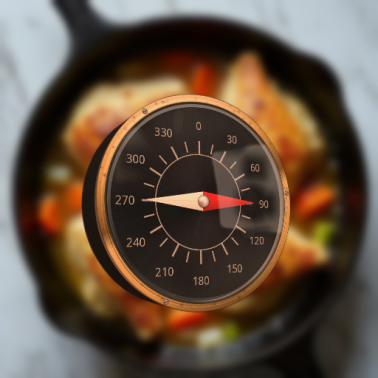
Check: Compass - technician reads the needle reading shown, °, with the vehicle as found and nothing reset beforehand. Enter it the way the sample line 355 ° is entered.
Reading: 90 °
